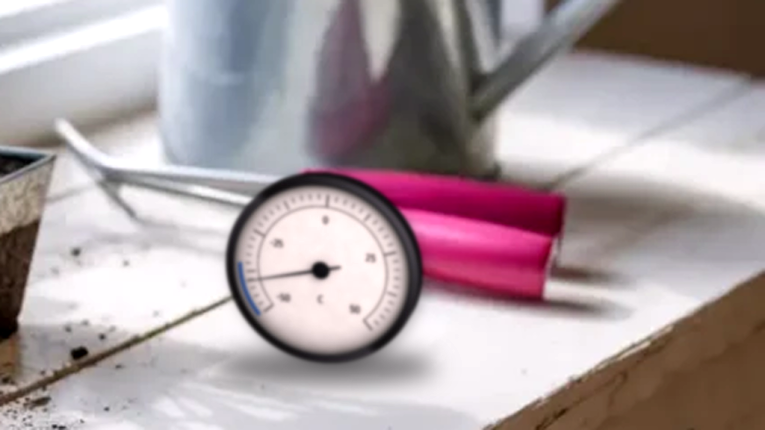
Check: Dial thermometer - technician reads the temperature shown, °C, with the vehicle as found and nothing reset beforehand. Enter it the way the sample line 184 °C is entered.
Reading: -40 °C
